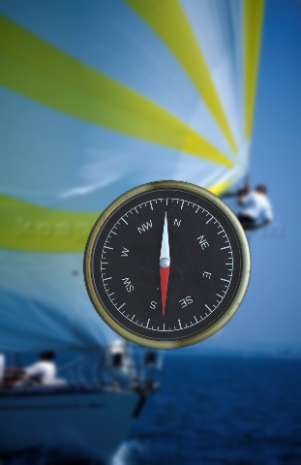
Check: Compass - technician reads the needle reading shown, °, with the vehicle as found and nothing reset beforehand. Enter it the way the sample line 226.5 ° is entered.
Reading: 165 °
